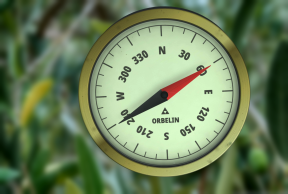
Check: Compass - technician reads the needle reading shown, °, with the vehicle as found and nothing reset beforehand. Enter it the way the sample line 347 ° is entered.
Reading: 60 °
